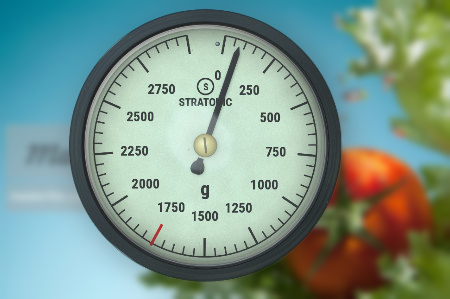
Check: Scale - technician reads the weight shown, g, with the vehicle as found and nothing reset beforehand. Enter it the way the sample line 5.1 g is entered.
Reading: 75 g
